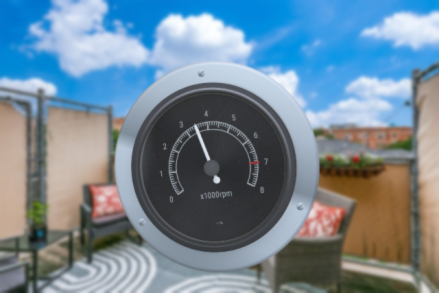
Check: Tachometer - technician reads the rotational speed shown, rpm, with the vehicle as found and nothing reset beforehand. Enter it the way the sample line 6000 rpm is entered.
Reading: 3500 rpm
